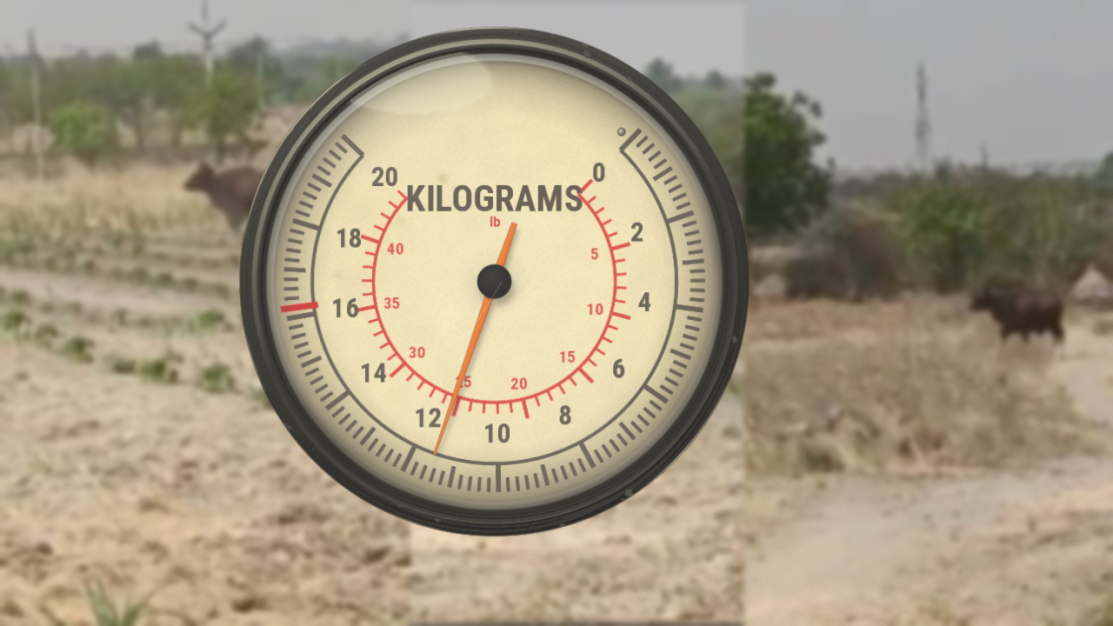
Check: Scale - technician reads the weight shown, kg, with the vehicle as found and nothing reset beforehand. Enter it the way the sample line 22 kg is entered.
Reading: 11.5 kg
